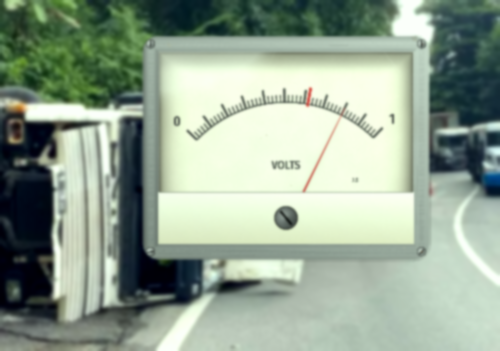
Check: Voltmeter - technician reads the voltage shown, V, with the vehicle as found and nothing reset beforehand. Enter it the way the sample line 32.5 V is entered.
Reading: 0.8 V
